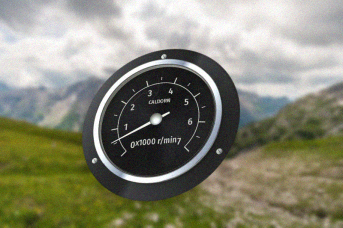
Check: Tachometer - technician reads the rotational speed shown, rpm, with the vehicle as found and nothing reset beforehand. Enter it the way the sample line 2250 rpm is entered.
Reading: 500 rpm
